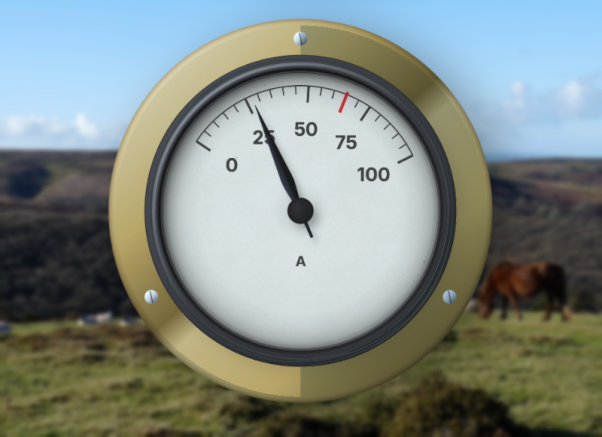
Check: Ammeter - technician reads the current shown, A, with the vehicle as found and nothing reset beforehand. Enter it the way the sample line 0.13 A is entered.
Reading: 27.5 A
